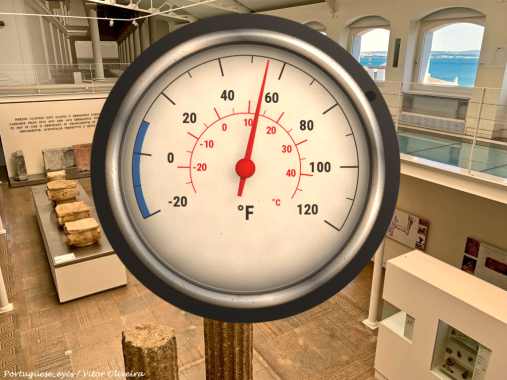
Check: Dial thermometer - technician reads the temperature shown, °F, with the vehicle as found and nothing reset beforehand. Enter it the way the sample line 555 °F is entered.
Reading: 55 °F
